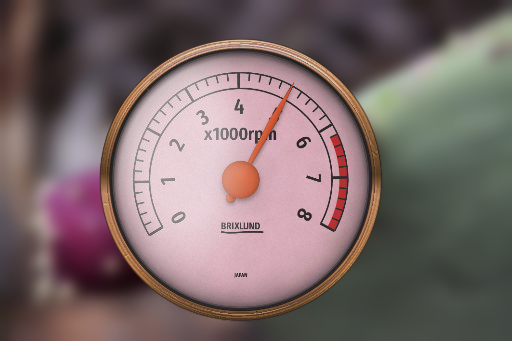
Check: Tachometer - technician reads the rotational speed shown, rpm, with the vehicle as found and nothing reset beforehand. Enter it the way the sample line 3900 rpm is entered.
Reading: 5000 rpm
